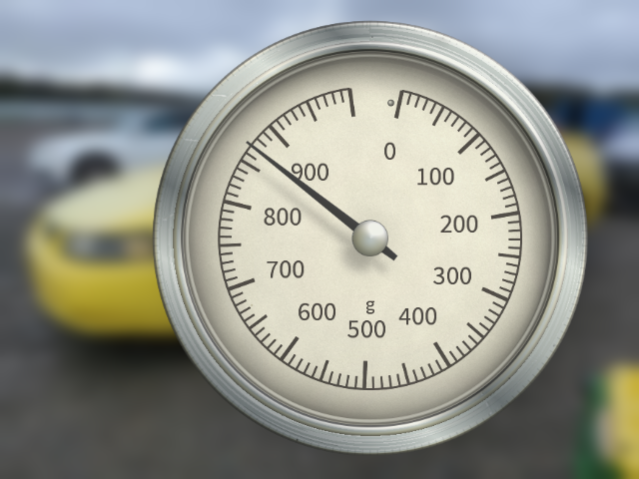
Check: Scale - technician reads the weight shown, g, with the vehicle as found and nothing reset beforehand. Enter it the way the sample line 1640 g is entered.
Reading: 870 g
